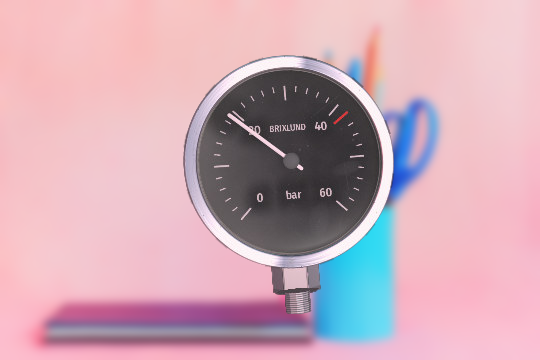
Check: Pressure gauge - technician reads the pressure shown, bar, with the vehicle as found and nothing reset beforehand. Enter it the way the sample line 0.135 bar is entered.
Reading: 19 bar
